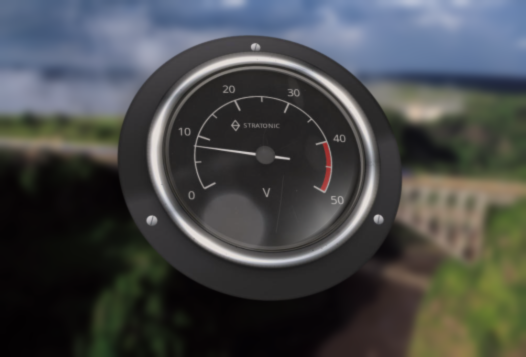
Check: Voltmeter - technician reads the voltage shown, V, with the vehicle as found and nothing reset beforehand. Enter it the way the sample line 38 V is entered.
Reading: 7.5 V
